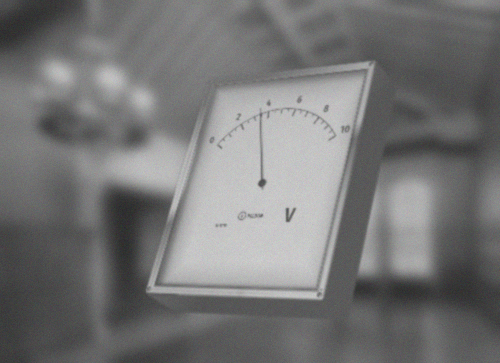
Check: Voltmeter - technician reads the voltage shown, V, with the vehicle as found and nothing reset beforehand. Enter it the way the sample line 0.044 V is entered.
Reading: 3.5 V
